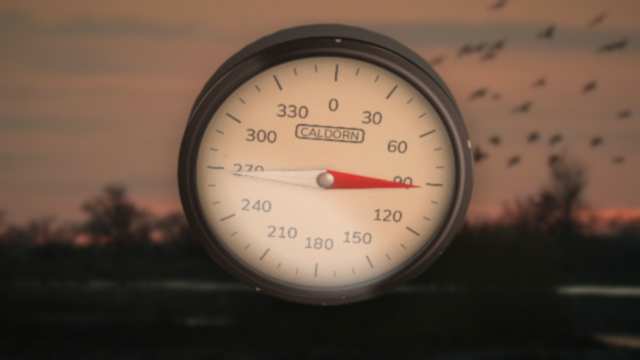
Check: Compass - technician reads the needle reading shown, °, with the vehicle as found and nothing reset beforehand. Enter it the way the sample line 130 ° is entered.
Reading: 90 °
